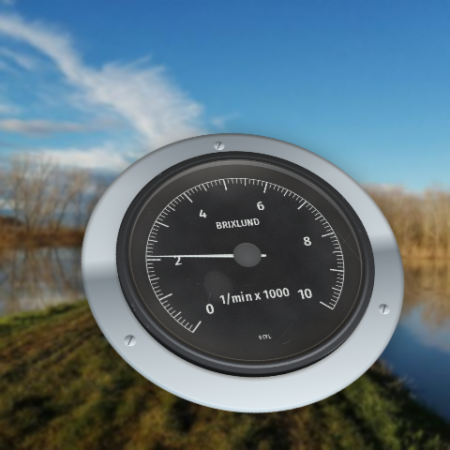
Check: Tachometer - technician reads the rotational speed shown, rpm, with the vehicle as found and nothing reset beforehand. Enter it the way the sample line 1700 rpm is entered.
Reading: 2000 rpm
